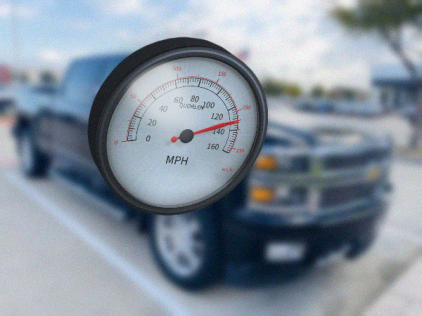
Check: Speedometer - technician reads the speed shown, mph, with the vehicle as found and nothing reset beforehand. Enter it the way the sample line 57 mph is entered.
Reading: 130 mph
